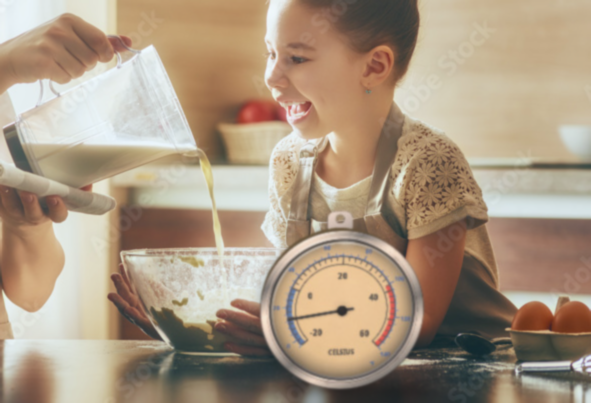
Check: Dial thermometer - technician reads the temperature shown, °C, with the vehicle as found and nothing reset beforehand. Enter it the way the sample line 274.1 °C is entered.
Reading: -10 °C
